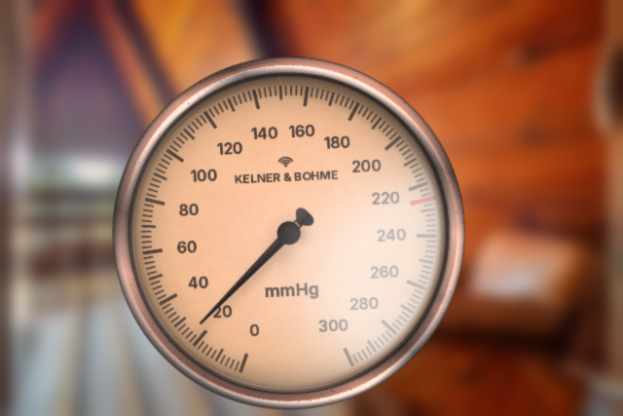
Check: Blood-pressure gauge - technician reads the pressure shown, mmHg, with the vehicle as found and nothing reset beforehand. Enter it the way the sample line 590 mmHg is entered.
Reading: 24 mmHg
